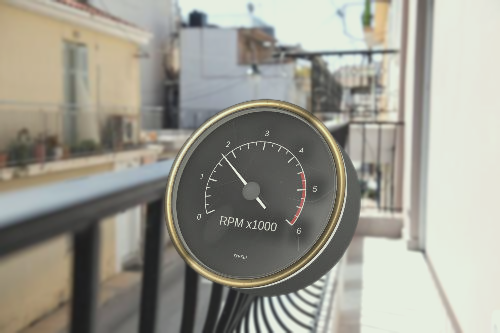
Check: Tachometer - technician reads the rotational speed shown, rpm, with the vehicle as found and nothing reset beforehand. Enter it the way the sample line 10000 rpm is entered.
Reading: 1750 rpm
